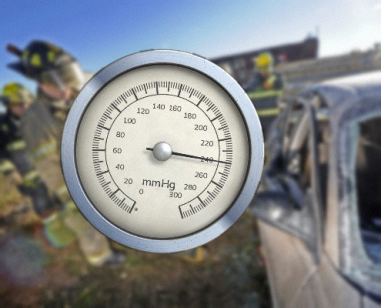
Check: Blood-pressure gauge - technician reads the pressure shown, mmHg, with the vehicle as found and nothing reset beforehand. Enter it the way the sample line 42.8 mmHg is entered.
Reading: 240 mmHg
